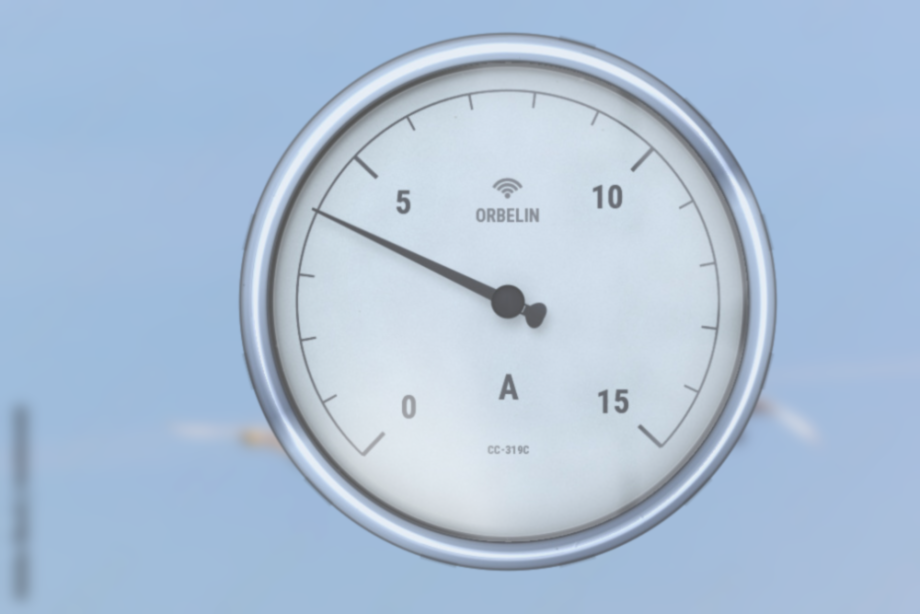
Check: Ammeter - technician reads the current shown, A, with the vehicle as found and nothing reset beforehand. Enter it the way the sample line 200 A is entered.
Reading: 4 A
